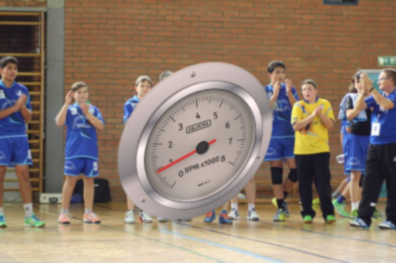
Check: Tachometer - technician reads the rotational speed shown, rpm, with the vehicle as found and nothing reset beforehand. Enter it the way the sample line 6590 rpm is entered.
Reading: 1000 rpm
